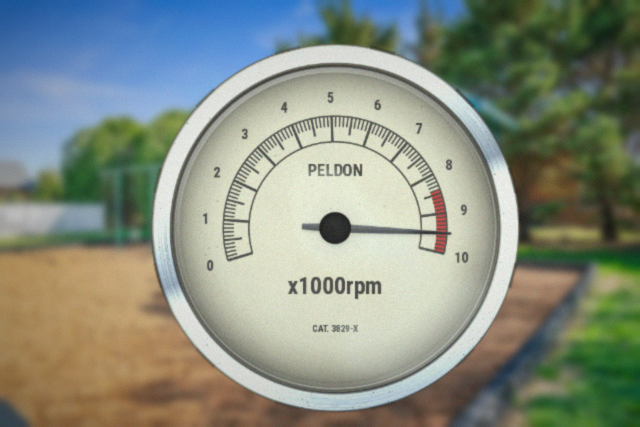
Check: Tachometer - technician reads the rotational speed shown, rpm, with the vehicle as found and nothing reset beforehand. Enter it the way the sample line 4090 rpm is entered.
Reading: 9500 rpm
